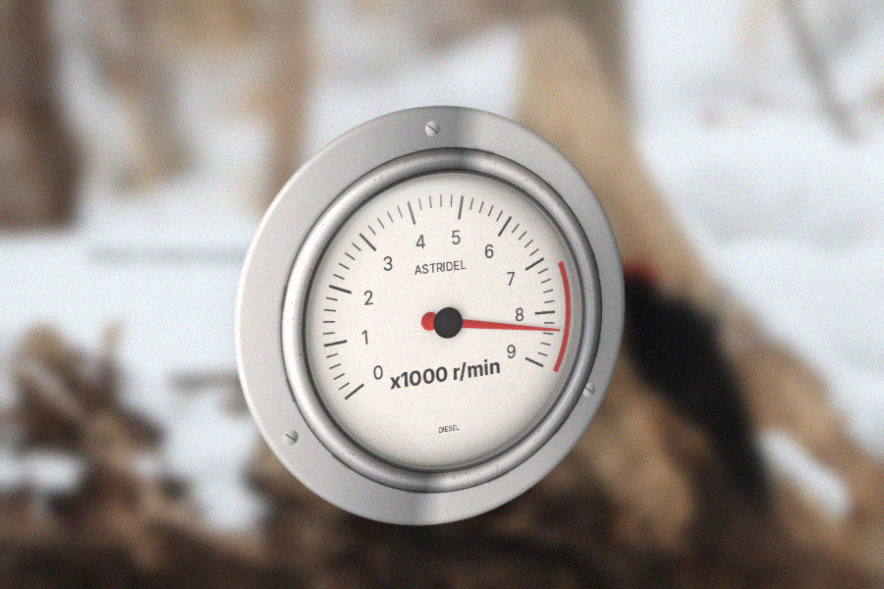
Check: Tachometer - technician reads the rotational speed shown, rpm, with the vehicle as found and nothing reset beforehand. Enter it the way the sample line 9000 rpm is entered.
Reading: 8300 rpm
